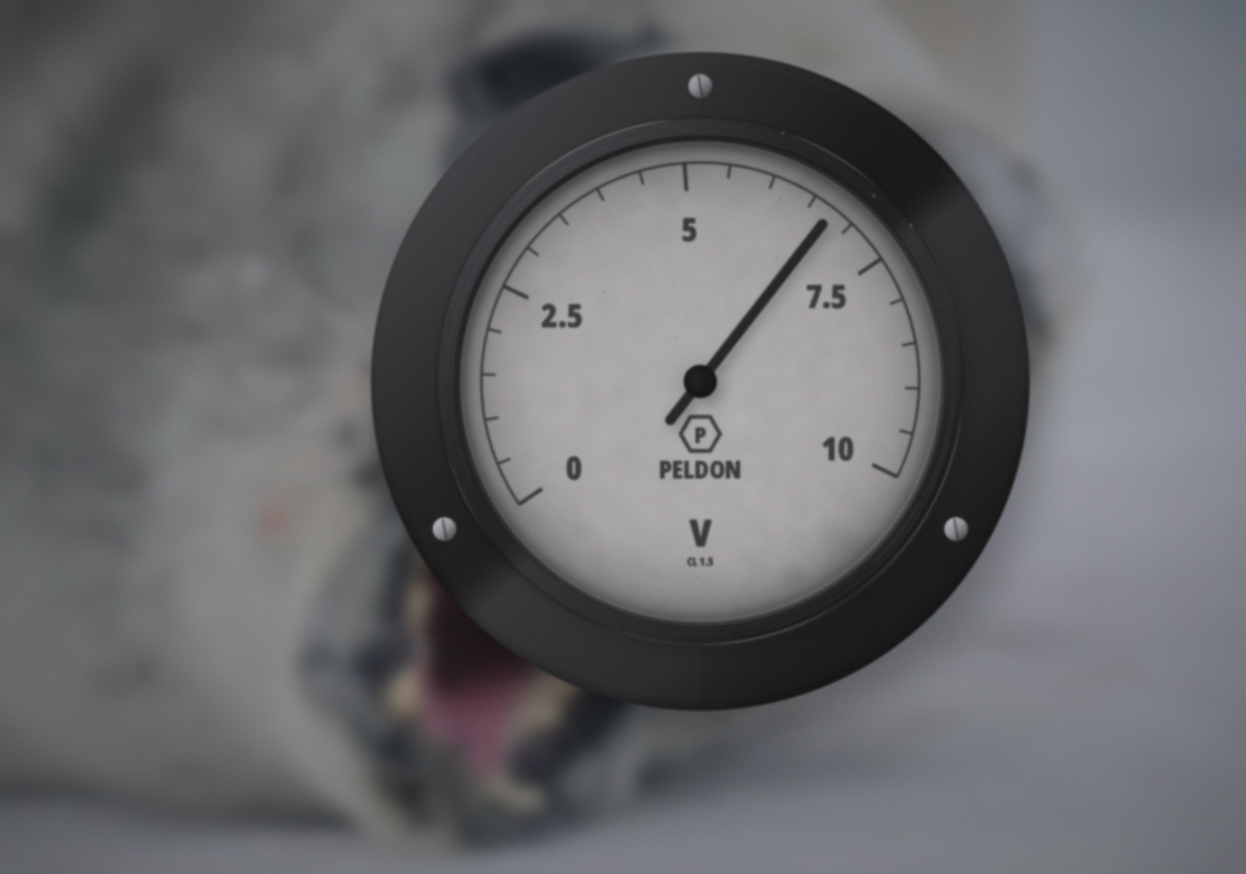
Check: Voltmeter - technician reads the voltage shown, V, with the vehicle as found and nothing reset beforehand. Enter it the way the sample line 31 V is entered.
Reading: 6.75 V
